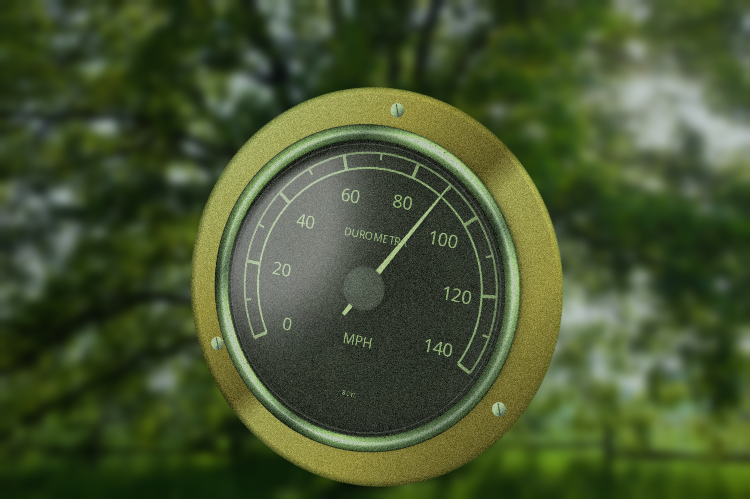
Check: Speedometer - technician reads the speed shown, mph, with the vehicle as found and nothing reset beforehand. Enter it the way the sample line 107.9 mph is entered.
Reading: 90 mph
